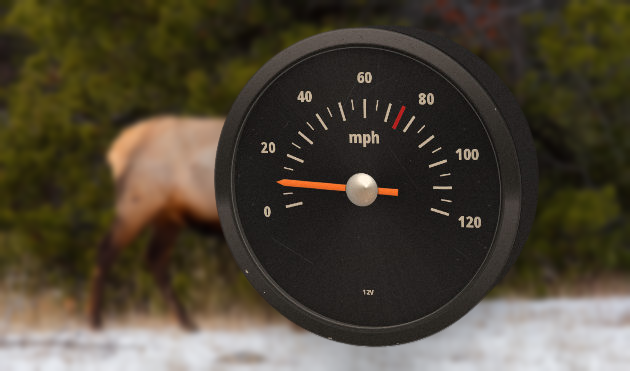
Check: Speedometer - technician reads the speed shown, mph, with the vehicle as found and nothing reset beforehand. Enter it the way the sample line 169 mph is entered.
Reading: 10 mph
